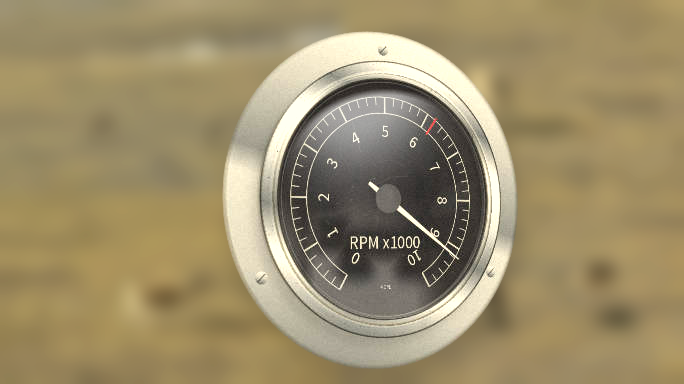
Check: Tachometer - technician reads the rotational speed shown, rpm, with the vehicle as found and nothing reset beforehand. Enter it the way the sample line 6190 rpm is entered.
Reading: 9200 rpm
